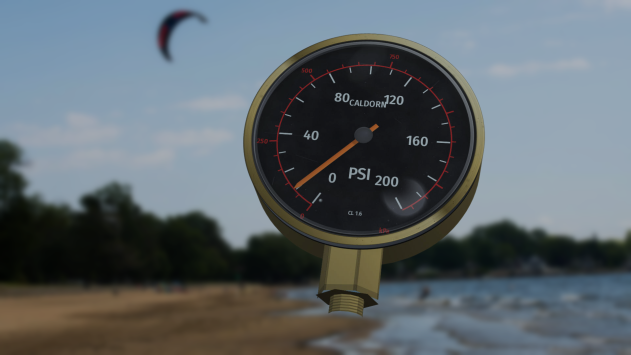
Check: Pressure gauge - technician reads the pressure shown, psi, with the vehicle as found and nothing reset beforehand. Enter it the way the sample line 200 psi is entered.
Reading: 10 psi
